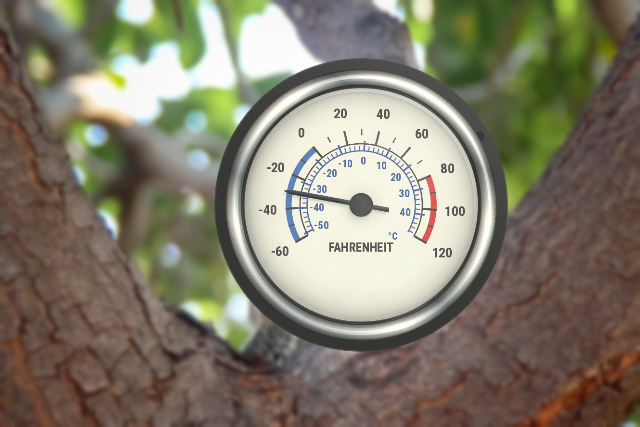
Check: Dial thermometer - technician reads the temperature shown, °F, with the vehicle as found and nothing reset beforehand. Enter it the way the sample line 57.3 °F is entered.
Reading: -30 °F
